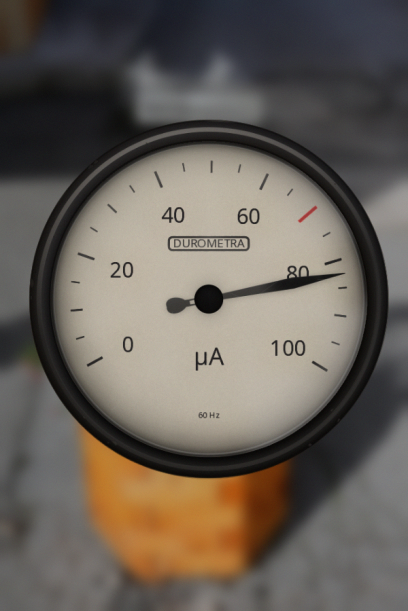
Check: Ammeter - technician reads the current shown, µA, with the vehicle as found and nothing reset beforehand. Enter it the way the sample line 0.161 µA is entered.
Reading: 82.5 µA
